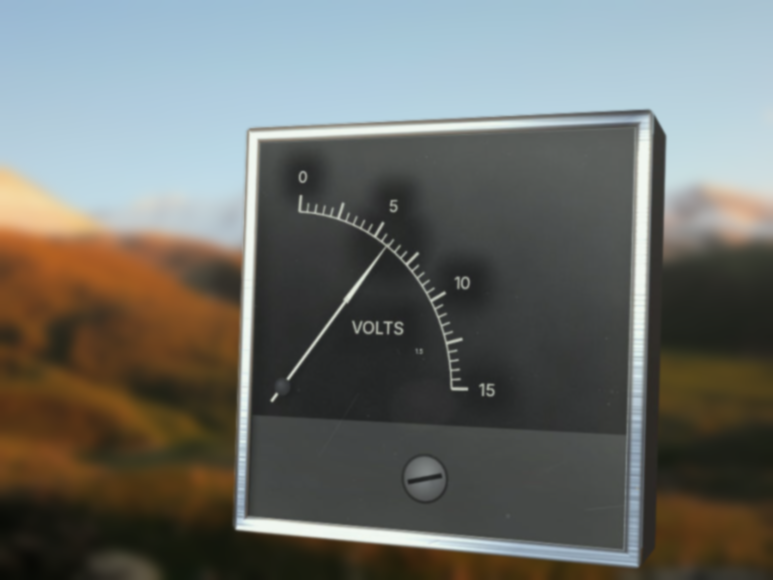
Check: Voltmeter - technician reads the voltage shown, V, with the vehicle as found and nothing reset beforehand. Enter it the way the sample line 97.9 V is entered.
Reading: 6 V
